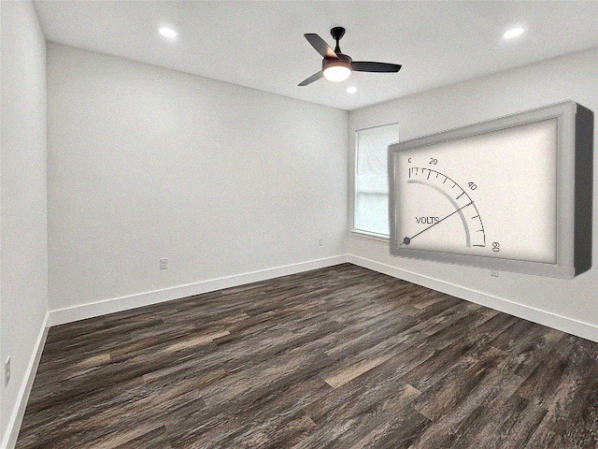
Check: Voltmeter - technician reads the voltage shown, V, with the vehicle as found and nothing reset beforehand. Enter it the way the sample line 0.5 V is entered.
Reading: 45 V
